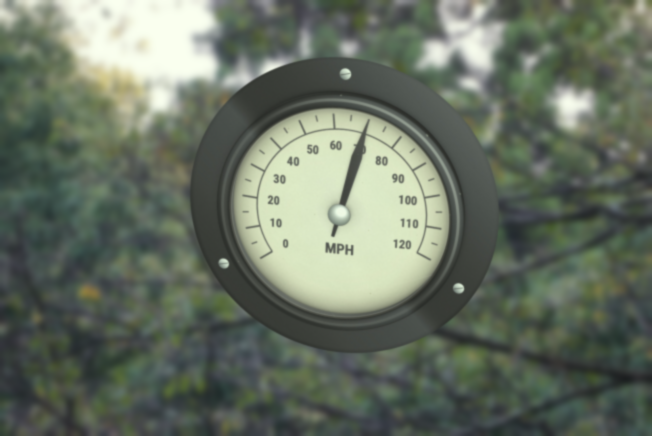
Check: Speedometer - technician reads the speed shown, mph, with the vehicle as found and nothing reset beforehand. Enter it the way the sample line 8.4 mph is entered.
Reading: 70 mph
